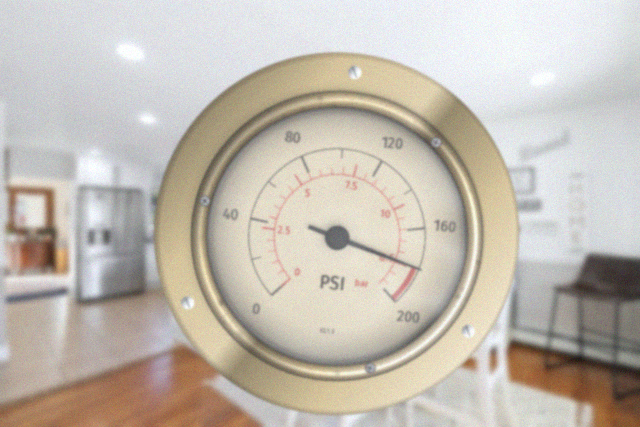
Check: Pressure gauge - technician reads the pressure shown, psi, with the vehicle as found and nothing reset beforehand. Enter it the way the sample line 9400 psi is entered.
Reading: 180 psi
